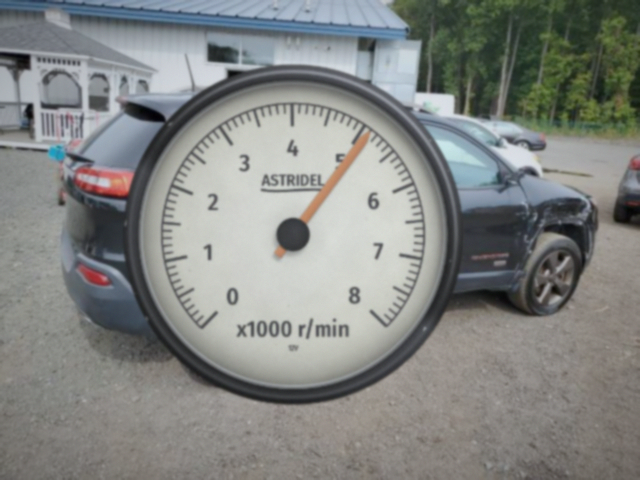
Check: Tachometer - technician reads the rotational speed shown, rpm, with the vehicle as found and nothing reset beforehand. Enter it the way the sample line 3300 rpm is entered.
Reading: 5100 rpm
